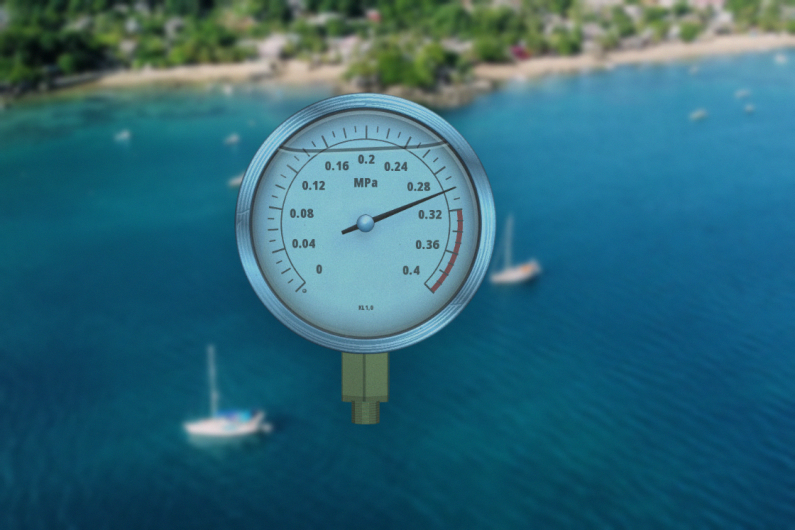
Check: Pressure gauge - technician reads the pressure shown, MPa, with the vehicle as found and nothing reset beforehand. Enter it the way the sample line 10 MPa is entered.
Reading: 0.3 MPa
